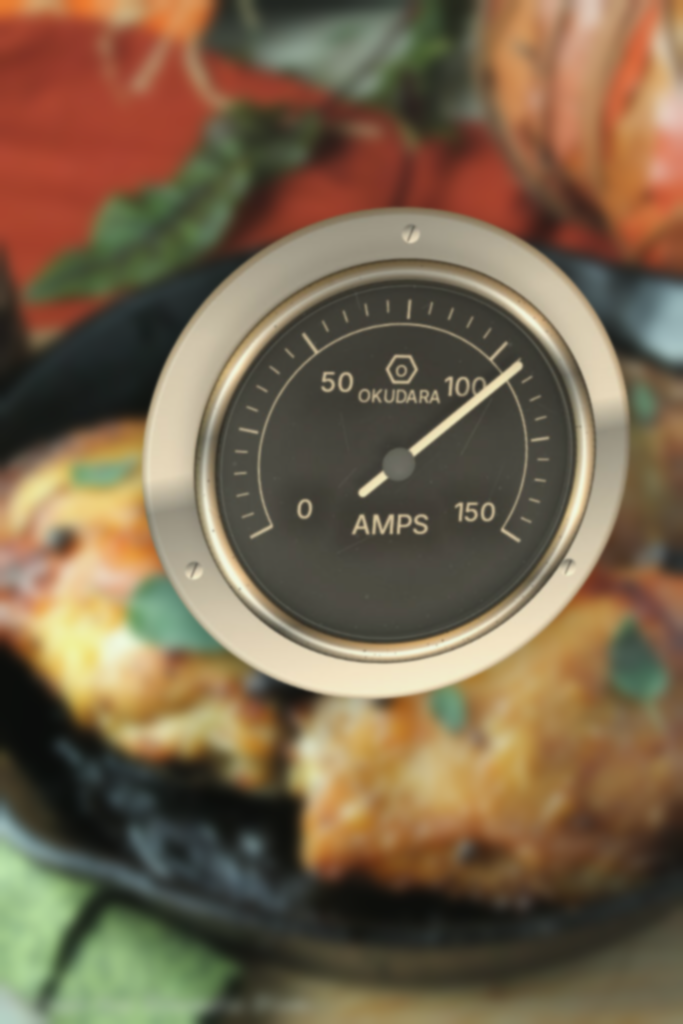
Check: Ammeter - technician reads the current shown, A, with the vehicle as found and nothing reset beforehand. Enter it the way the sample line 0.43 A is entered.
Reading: 105 A
